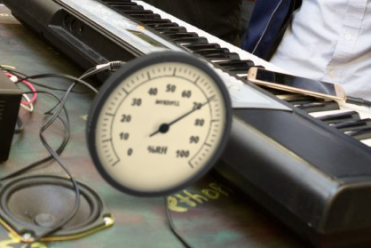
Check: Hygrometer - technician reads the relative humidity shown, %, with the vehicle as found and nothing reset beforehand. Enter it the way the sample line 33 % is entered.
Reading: 70 %
